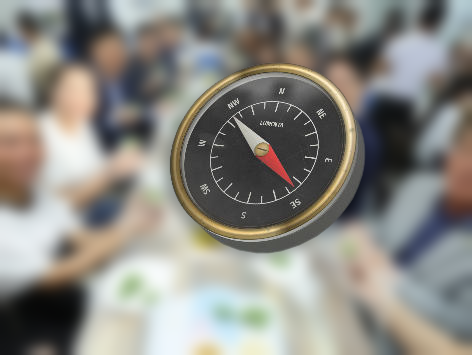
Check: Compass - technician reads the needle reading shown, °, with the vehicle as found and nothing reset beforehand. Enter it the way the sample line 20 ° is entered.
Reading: 127.5 °
